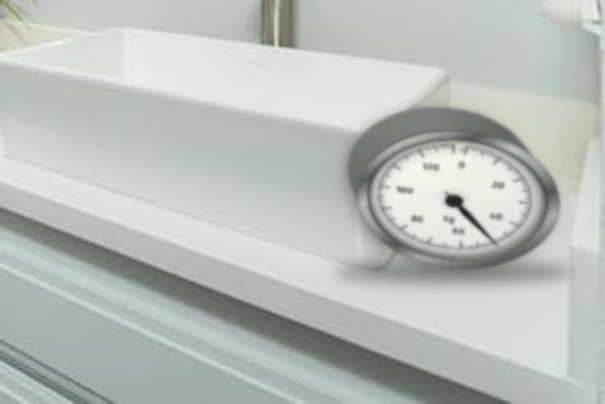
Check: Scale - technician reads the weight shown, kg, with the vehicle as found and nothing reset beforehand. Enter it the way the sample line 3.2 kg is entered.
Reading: 50 kg
